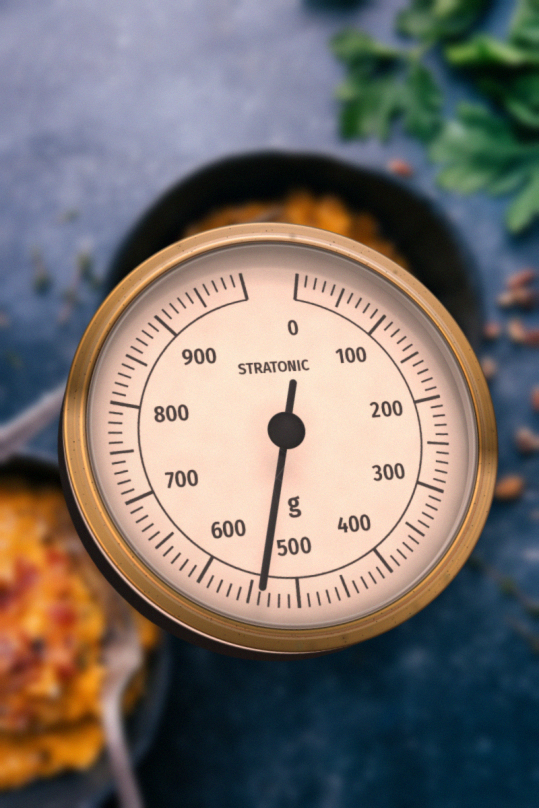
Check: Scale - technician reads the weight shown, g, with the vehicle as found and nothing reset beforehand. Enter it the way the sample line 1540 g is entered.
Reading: 540 g
